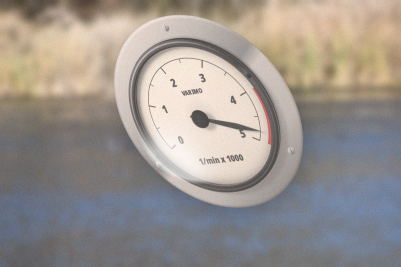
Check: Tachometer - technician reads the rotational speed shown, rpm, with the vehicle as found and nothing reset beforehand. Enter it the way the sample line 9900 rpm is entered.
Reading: 4750 rpm
